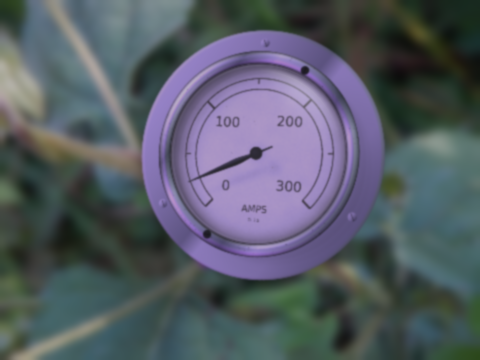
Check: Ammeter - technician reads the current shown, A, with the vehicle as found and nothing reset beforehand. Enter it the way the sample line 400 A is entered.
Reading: 25 A
